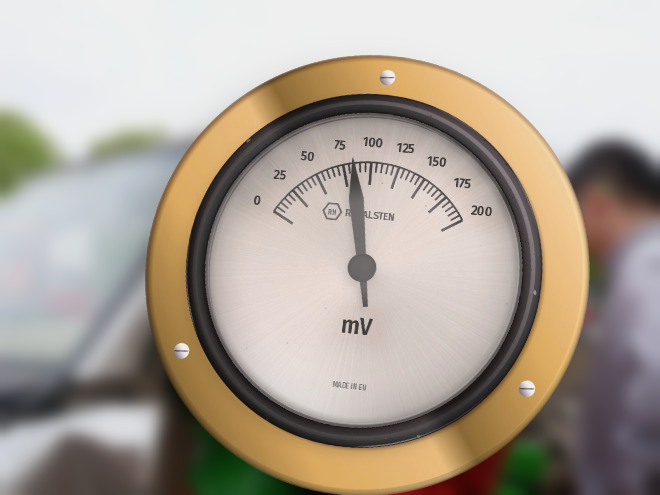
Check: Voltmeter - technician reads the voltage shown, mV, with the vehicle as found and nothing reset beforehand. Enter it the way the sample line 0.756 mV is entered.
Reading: 85 mV
